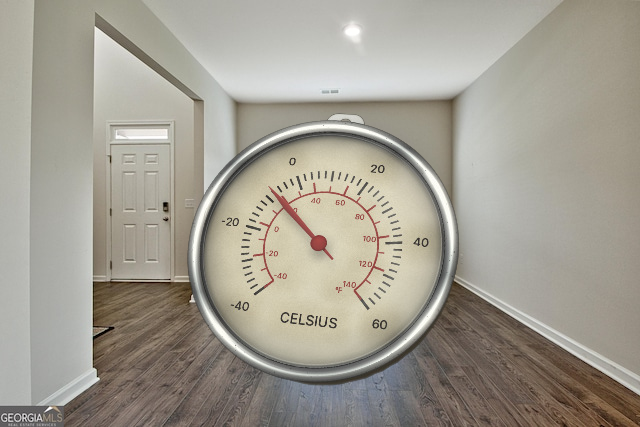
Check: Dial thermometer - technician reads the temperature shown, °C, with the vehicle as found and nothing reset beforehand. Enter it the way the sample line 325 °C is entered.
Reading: -8 °C
